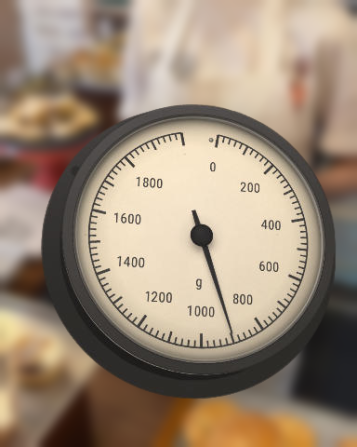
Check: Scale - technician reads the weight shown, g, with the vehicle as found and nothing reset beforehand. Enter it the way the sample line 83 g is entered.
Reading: 900 g
